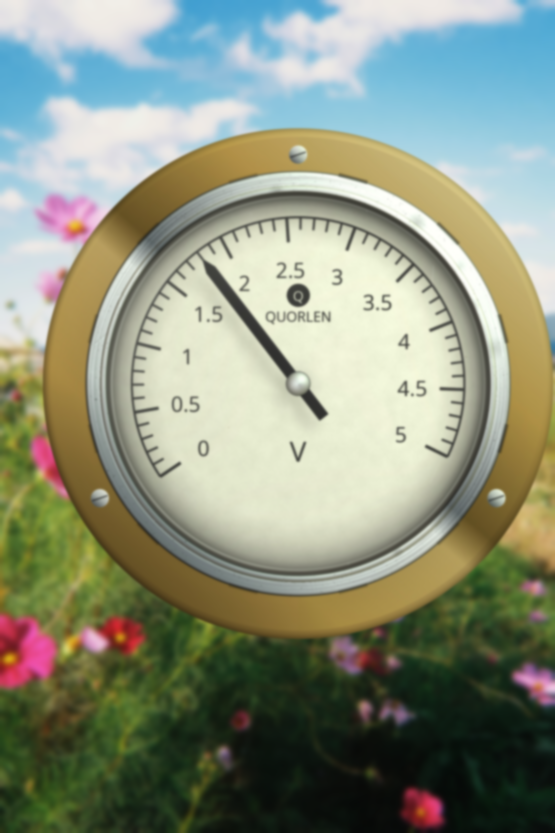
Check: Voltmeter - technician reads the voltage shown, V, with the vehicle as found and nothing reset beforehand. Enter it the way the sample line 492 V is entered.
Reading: 1.8 V
